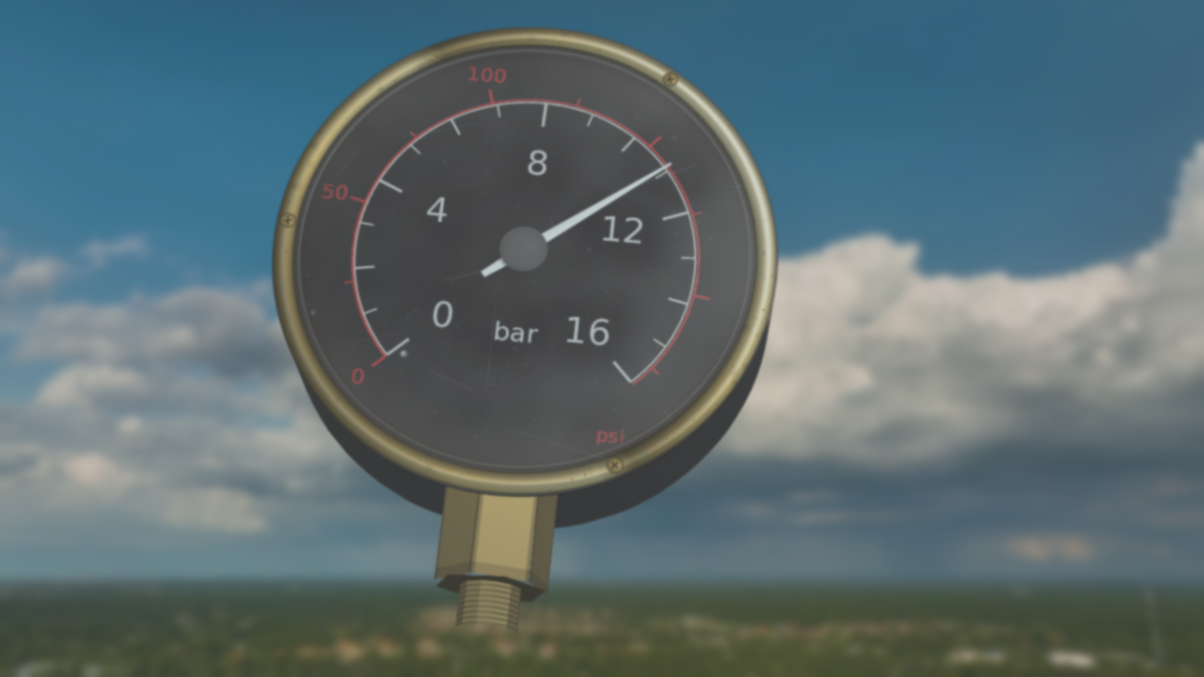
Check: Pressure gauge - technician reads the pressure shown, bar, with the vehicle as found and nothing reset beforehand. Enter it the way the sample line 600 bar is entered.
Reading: 11 bar
